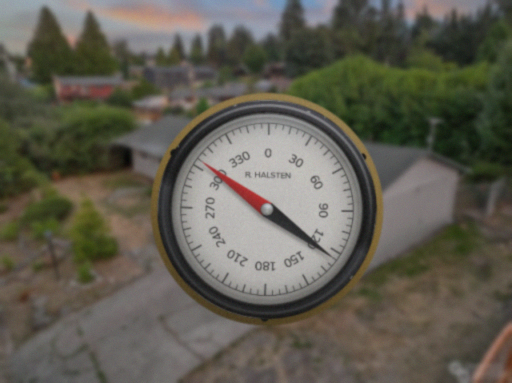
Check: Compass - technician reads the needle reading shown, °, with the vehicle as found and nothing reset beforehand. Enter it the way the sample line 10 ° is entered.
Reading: 305 °
